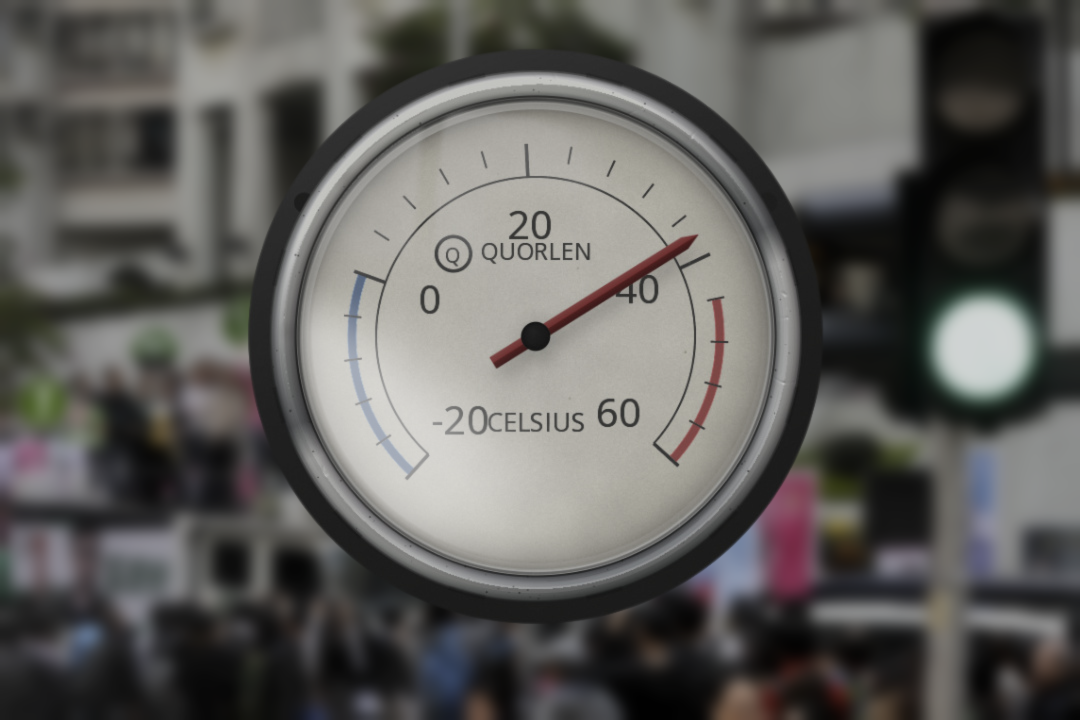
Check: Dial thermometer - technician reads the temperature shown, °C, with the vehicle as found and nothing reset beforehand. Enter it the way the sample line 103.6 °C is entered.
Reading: 38 °C
